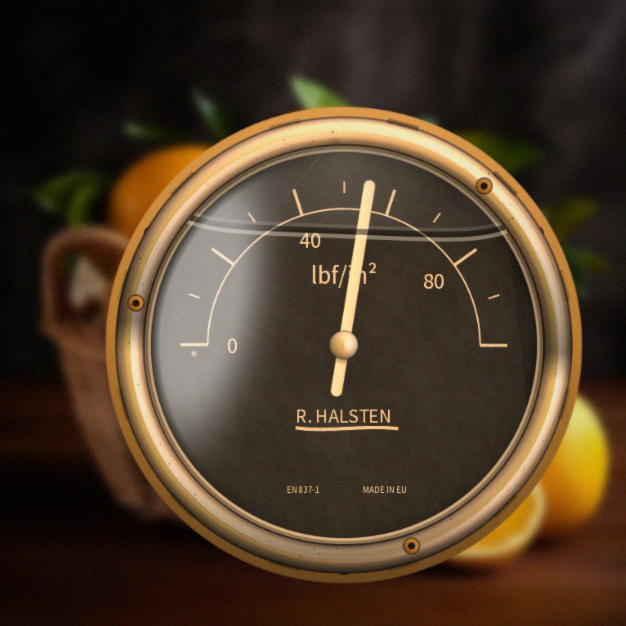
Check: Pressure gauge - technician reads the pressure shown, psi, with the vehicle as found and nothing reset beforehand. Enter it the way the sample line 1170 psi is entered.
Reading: 55 psi
